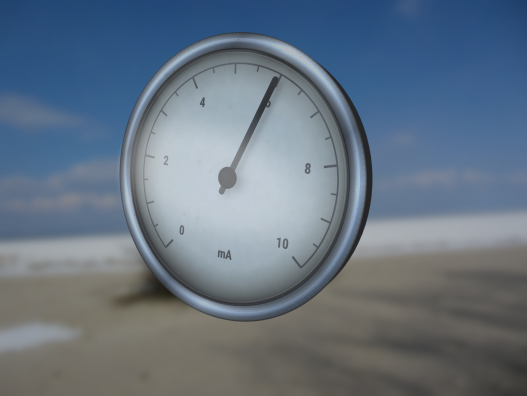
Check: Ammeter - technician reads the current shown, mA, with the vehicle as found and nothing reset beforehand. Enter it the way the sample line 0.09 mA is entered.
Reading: 6 mA
